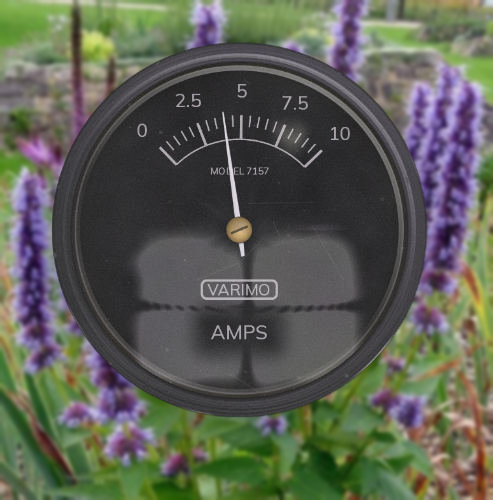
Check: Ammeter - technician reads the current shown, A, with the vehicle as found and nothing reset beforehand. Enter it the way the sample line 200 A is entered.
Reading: 4 A
